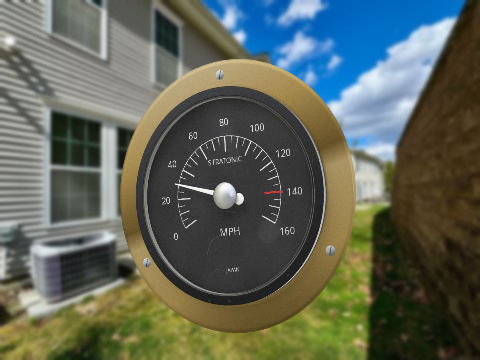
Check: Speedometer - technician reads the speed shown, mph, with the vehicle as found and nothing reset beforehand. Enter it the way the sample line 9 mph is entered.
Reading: 30 mph
